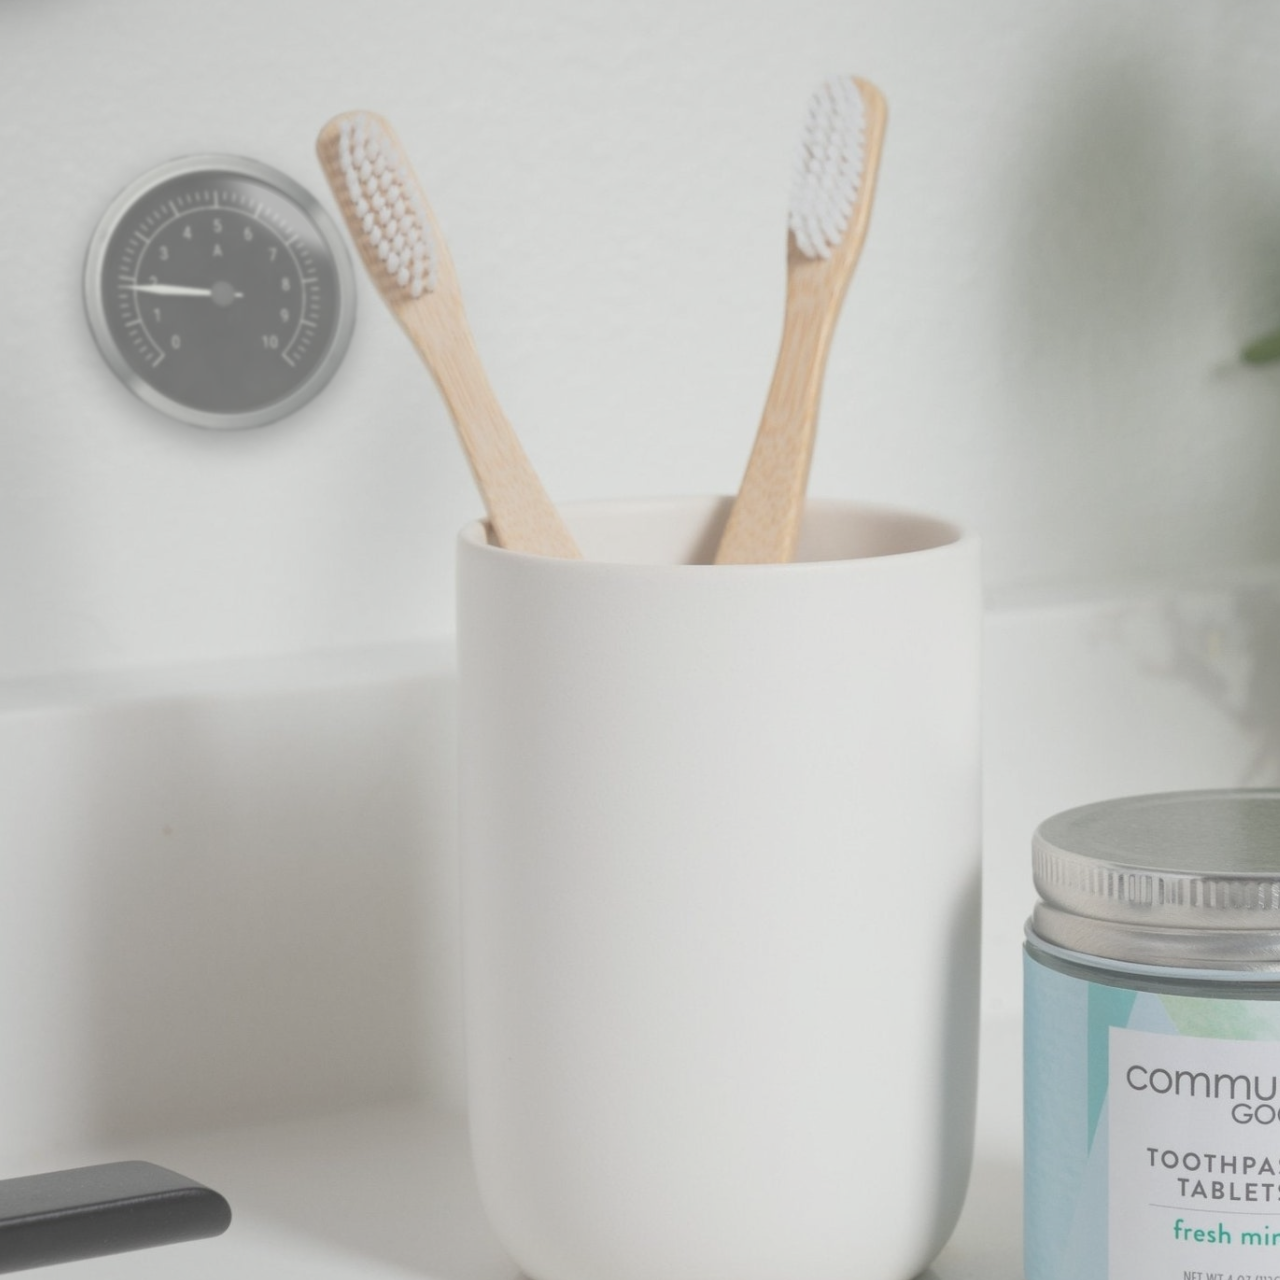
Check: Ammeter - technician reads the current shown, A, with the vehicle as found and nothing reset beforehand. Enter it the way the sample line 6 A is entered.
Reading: 1.8 A
